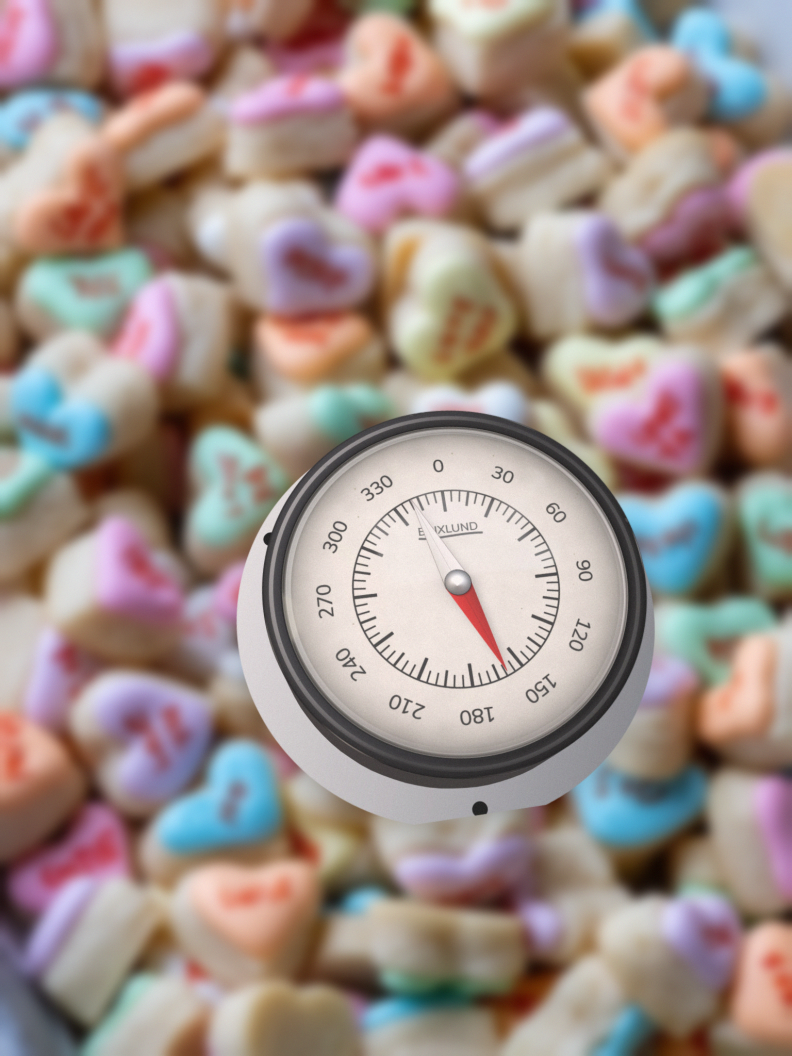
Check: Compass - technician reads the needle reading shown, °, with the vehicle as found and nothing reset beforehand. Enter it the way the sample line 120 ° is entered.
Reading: 160 °
